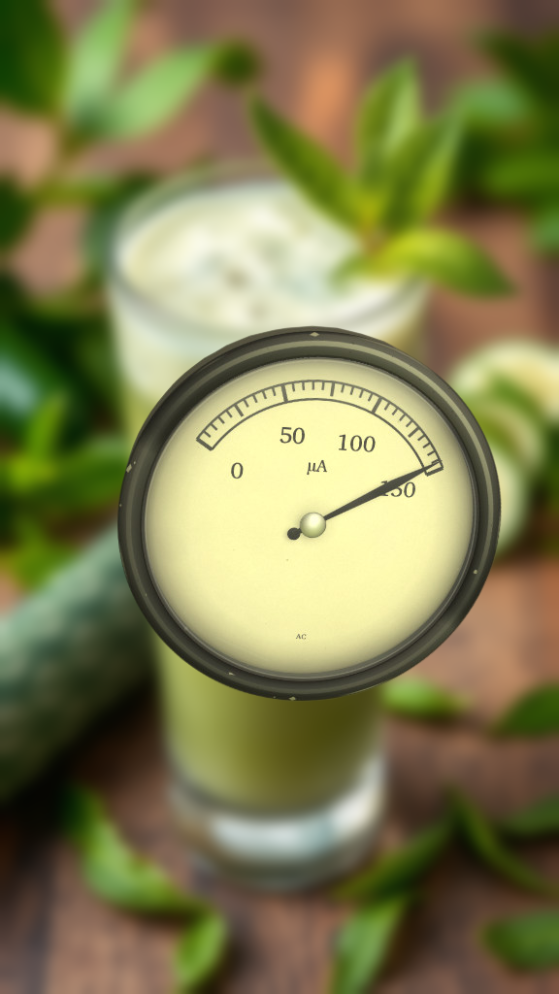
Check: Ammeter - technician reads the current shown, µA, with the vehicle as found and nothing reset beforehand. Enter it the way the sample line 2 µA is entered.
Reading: 145 µA
